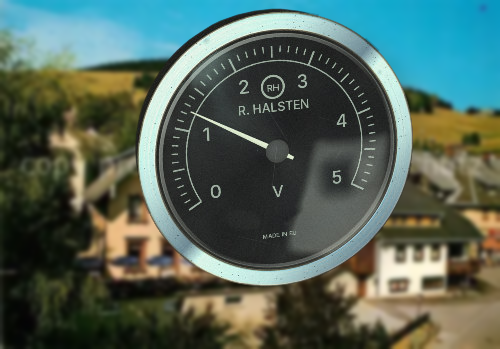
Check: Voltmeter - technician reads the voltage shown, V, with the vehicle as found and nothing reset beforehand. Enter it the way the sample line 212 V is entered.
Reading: 1.25 V
